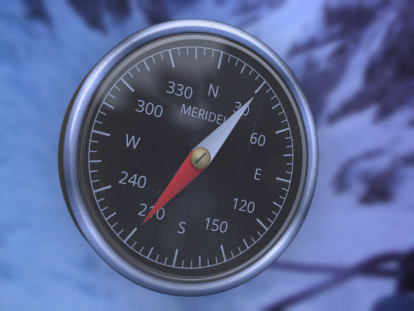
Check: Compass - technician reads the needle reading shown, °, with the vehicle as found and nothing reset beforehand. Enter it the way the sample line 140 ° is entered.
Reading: 210 °
